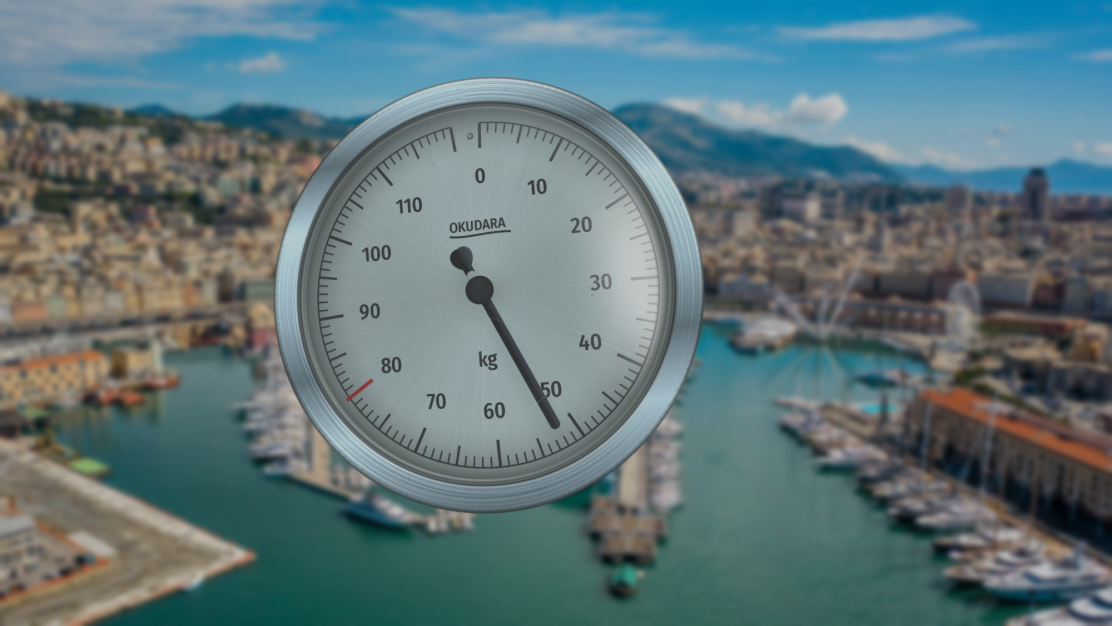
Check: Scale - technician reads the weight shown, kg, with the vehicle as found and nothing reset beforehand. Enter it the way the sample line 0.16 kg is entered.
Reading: 52 kg
